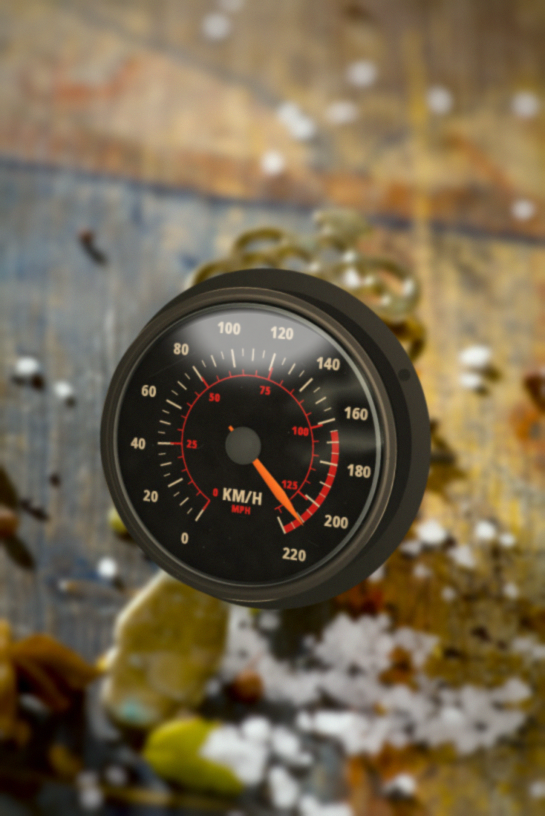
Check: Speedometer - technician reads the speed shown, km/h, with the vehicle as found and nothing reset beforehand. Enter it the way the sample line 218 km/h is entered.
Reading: 210 km/h
